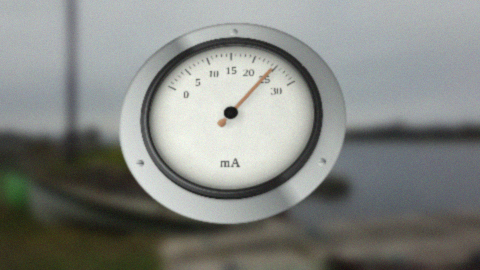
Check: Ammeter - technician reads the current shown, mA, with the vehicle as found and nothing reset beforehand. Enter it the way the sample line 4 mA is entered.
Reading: 25 mA
